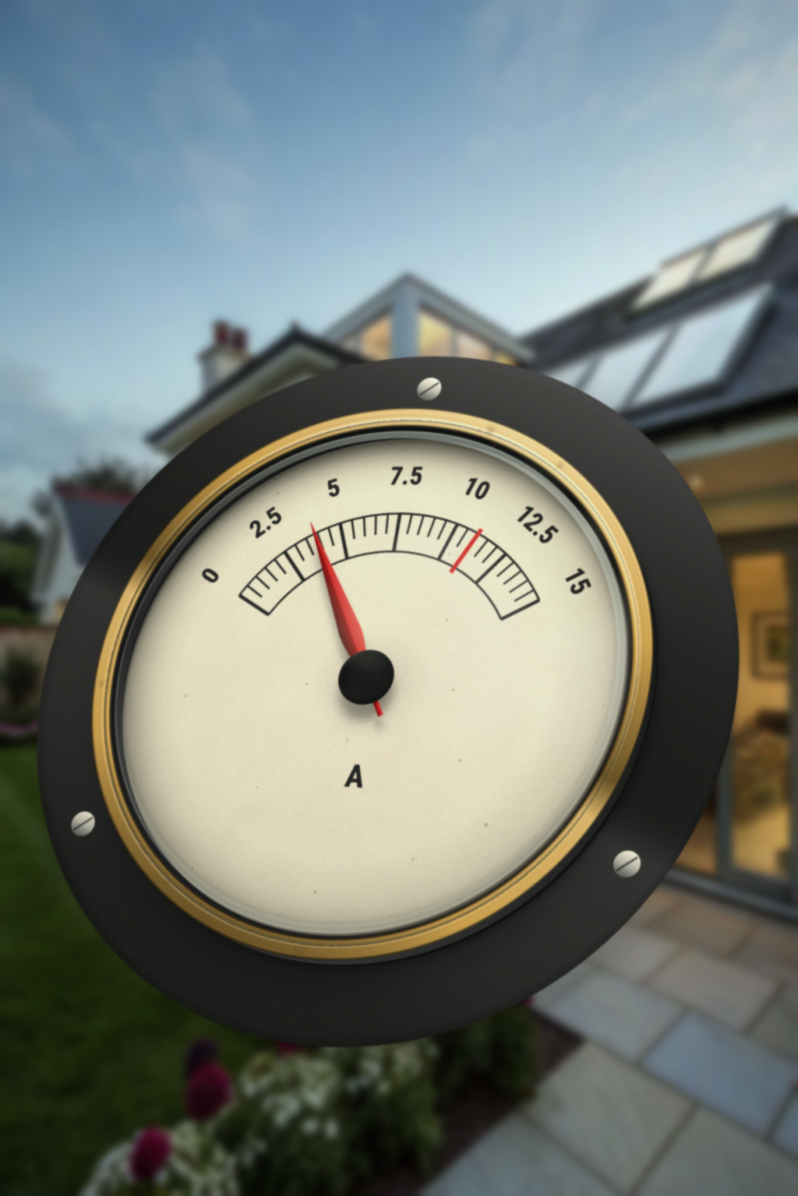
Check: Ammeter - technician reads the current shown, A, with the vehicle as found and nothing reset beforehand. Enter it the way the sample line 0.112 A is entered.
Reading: 4 A
